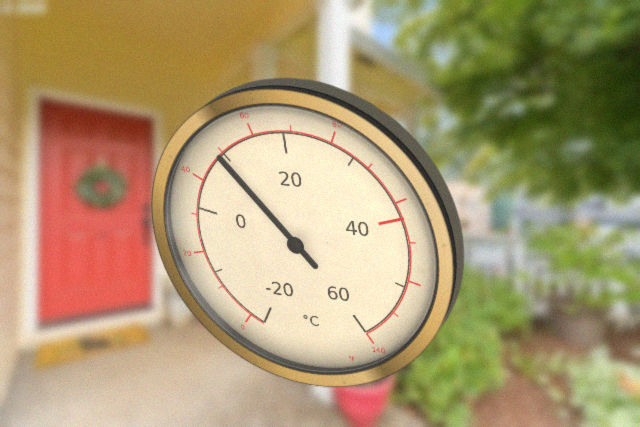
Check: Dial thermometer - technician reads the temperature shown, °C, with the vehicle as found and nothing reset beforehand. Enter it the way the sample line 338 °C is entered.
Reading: 10 °C
